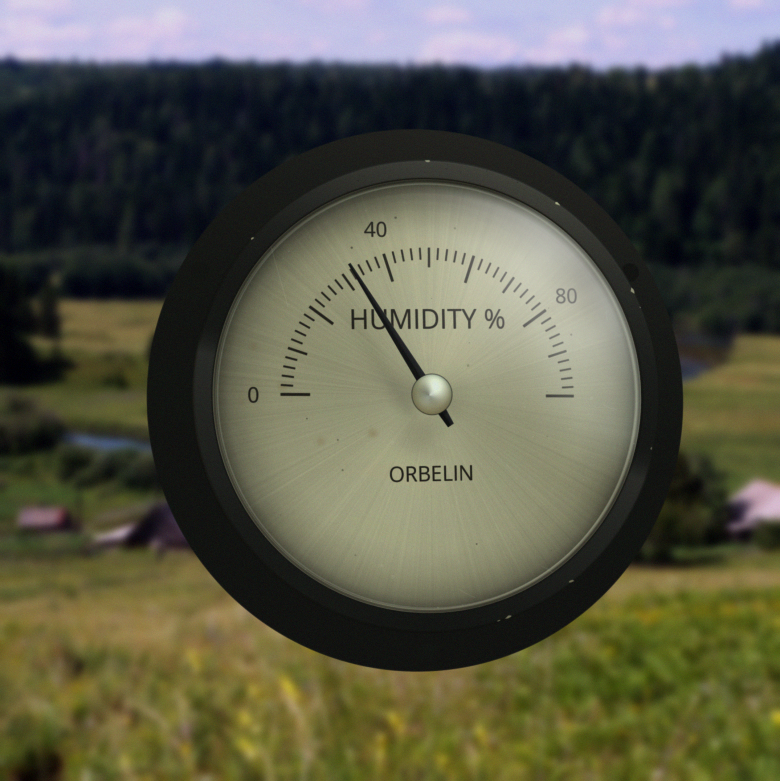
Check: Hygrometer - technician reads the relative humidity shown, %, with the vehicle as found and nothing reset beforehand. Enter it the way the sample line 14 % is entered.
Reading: 32 %
